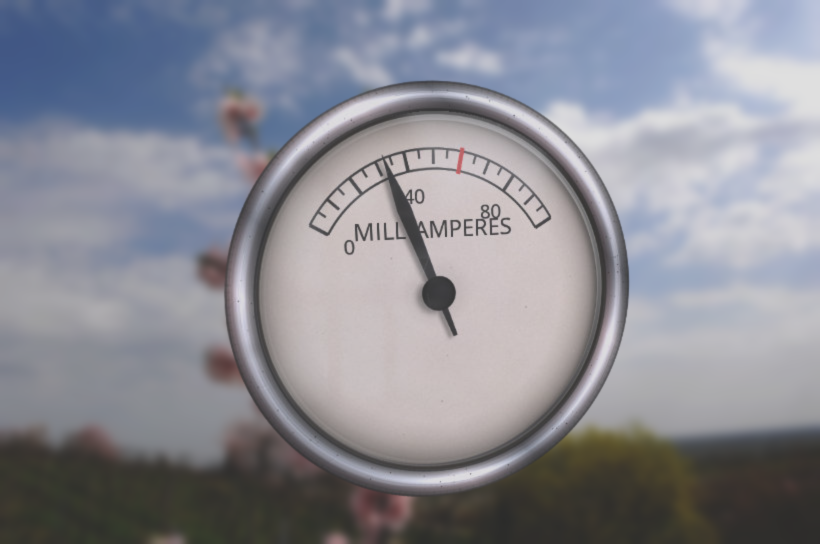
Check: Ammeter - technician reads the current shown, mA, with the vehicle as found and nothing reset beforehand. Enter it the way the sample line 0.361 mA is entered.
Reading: 32.5 mA
